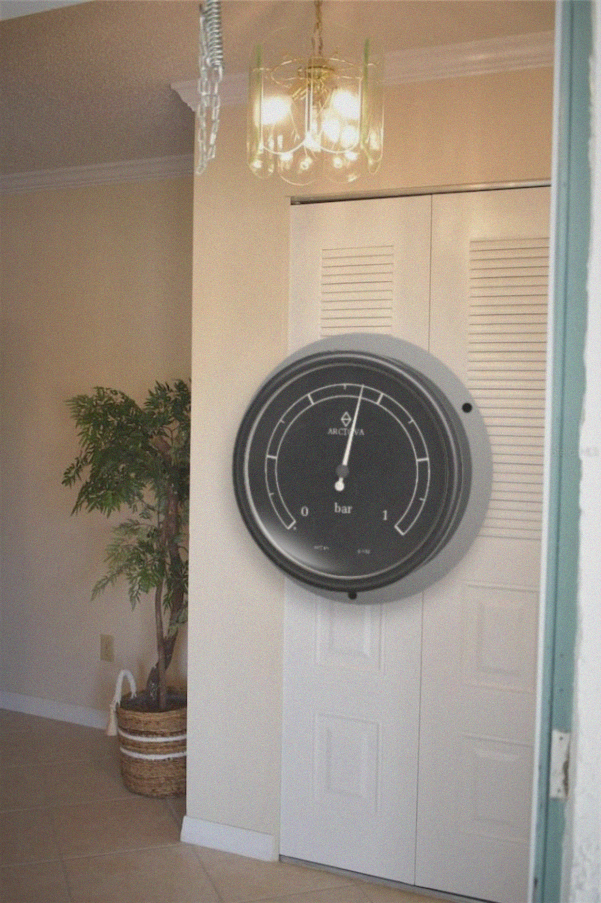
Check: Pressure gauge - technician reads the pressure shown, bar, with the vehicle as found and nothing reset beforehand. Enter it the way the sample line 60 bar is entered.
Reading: 0.55 bar
